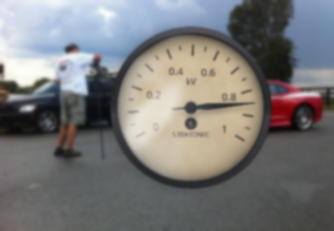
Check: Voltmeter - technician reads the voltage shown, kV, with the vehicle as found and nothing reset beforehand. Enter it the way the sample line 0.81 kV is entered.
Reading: 0.85 kV
